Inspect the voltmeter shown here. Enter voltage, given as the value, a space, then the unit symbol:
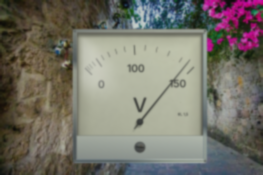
145 V
